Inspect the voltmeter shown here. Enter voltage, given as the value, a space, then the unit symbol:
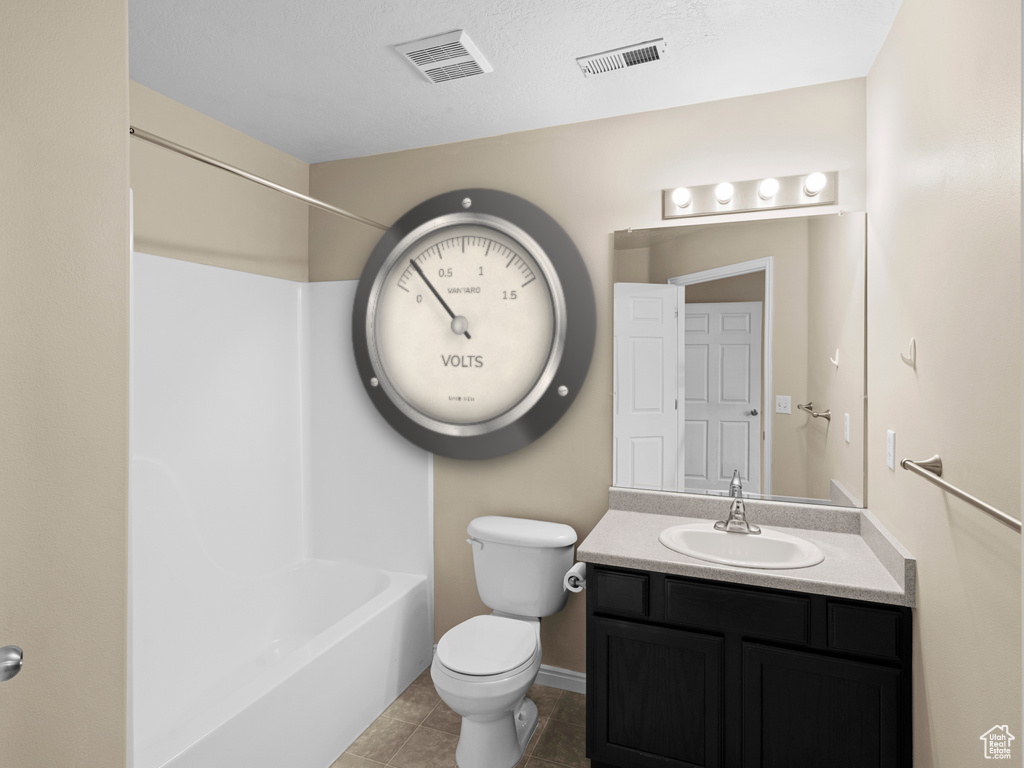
0.25 V
